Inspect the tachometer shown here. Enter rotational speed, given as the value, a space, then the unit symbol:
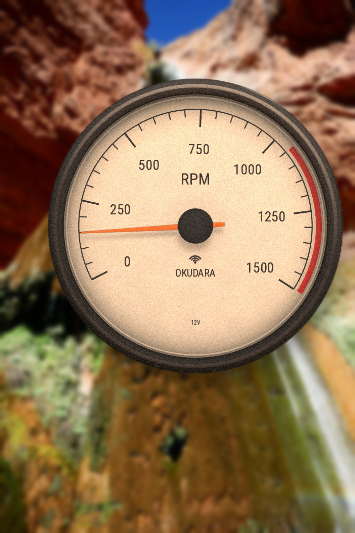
150 rpm
